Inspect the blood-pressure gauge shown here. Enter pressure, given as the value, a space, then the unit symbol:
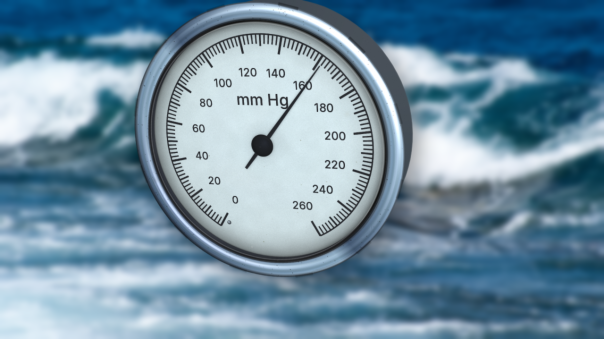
162 mmHg
